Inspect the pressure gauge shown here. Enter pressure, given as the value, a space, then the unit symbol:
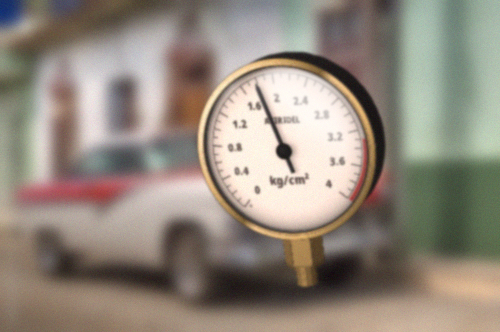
1.8 kg/cm²
